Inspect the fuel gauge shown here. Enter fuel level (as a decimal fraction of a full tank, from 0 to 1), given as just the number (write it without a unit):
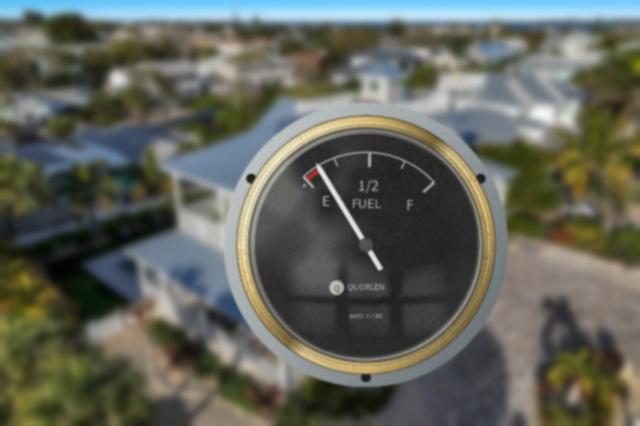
0.125
